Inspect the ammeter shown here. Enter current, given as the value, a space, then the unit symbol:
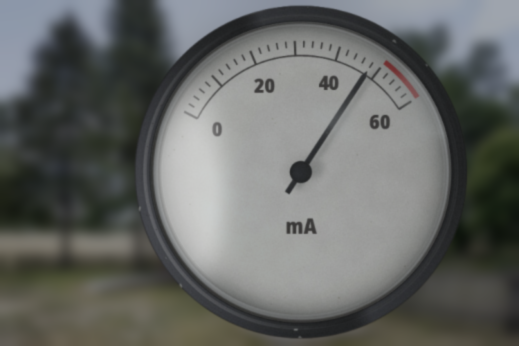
48 mA
